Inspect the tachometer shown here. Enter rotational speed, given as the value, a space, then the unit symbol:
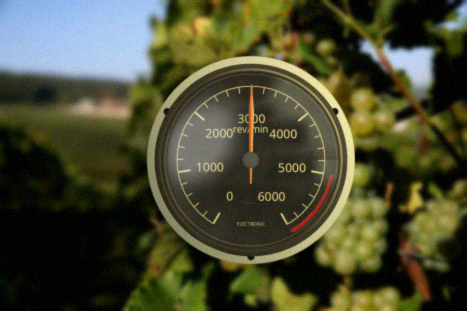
3000 rpm
